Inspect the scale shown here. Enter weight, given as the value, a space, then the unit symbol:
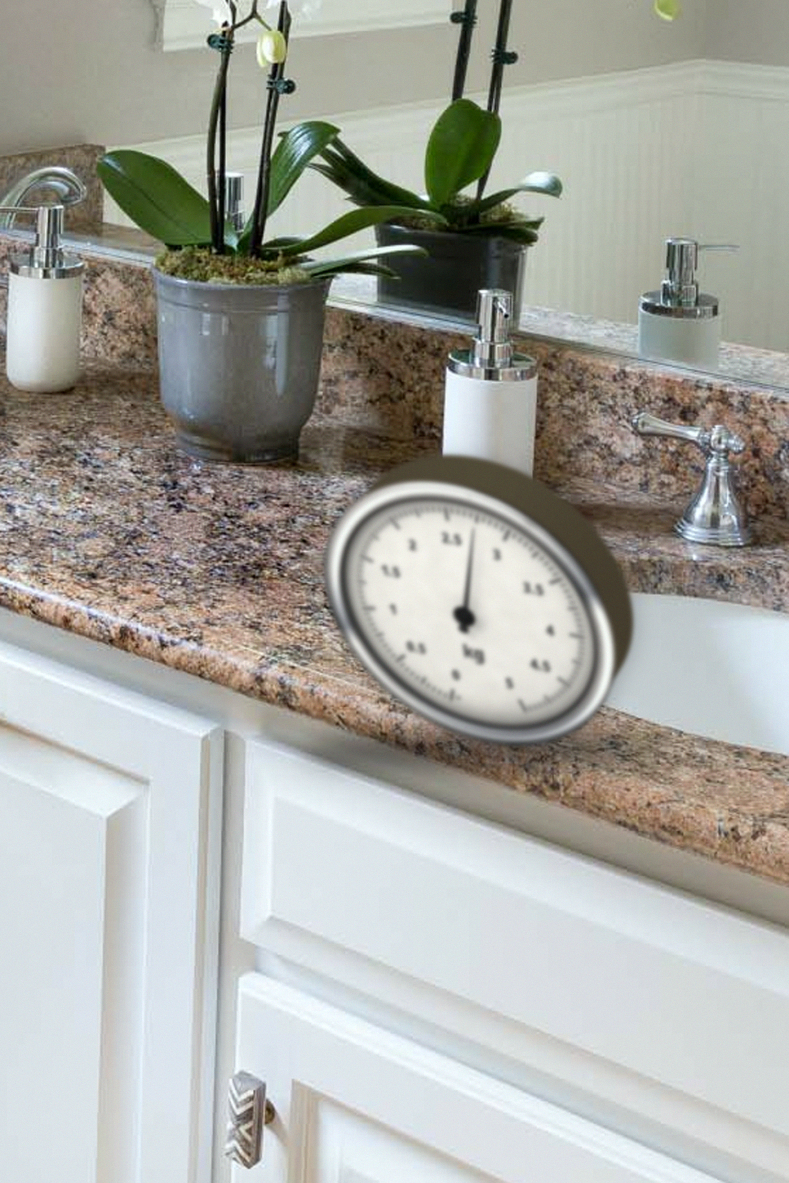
2.75 kg
